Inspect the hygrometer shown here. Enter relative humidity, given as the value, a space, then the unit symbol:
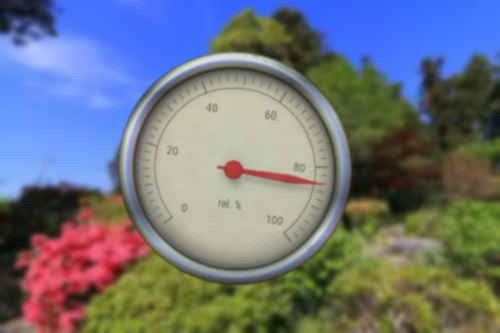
84 %
